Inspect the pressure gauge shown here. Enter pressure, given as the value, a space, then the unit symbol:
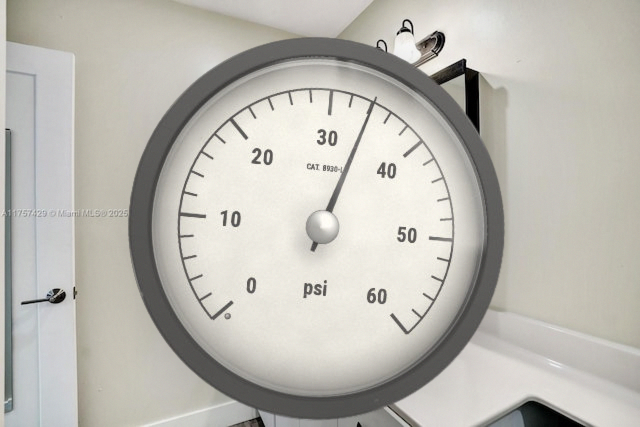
34 psi
